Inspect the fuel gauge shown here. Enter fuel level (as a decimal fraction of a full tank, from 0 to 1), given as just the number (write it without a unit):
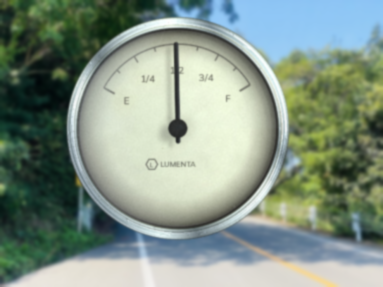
0.5
